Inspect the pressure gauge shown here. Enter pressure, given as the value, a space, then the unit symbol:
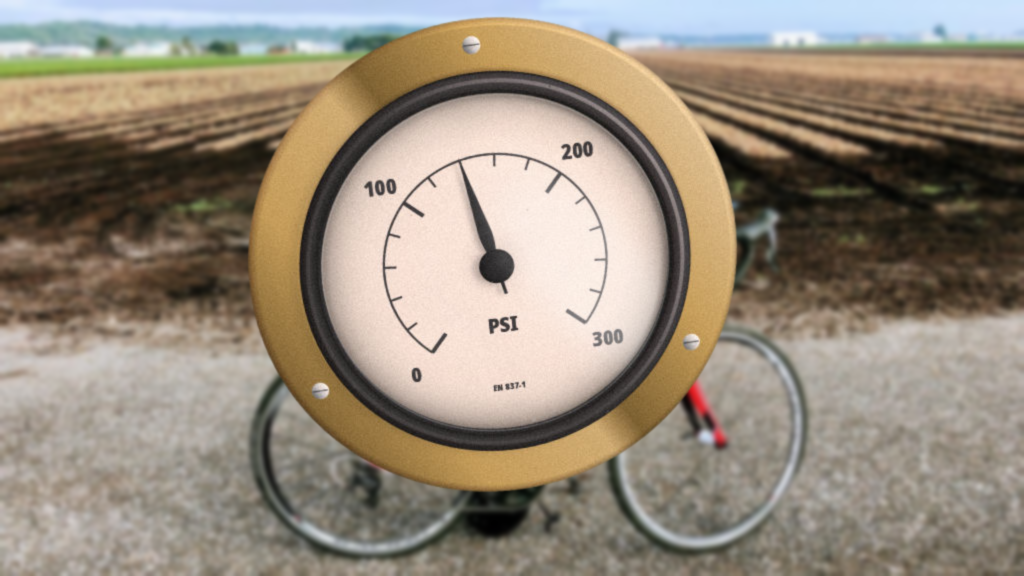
140 psi
